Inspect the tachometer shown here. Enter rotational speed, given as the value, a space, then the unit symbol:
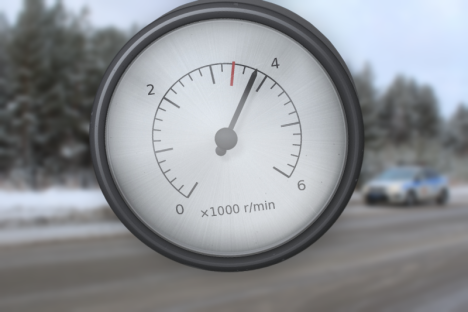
3800 rpm
